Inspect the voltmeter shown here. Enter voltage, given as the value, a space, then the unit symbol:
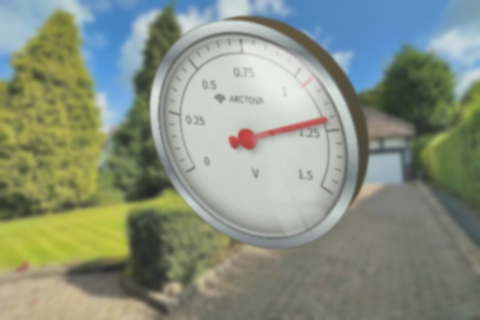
1.2 V
